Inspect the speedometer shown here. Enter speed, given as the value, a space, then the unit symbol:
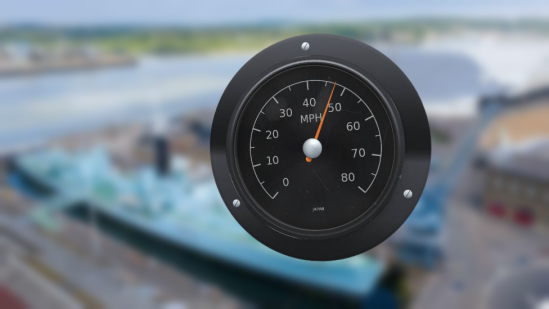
47.5 mph
